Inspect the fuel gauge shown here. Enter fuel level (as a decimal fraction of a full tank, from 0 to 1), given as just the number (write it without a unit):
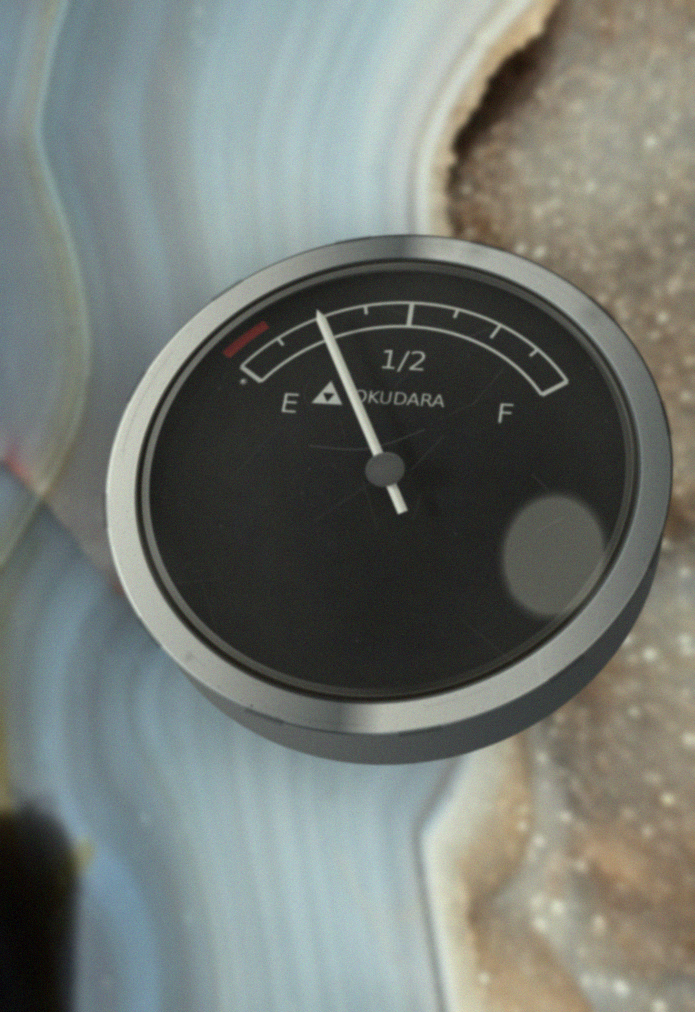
0.25
